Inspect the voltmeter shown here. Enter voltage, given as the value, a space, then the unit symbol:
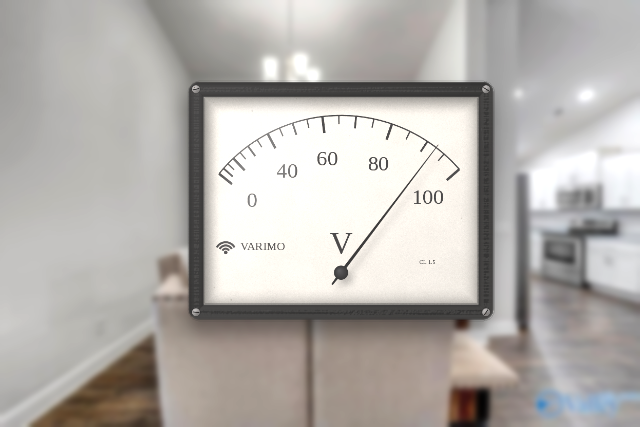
92.5 V
